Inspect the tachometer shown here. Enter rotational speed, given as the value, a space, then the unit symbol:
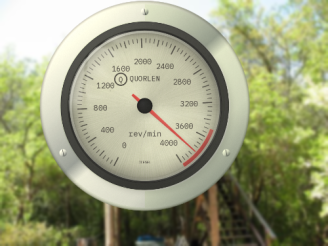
3800 rpm
